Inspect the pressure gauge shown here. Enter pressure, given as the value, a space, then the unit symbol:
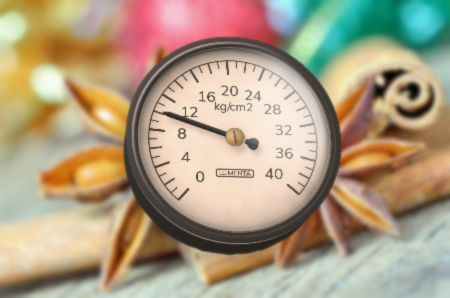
10 kg/cm²
